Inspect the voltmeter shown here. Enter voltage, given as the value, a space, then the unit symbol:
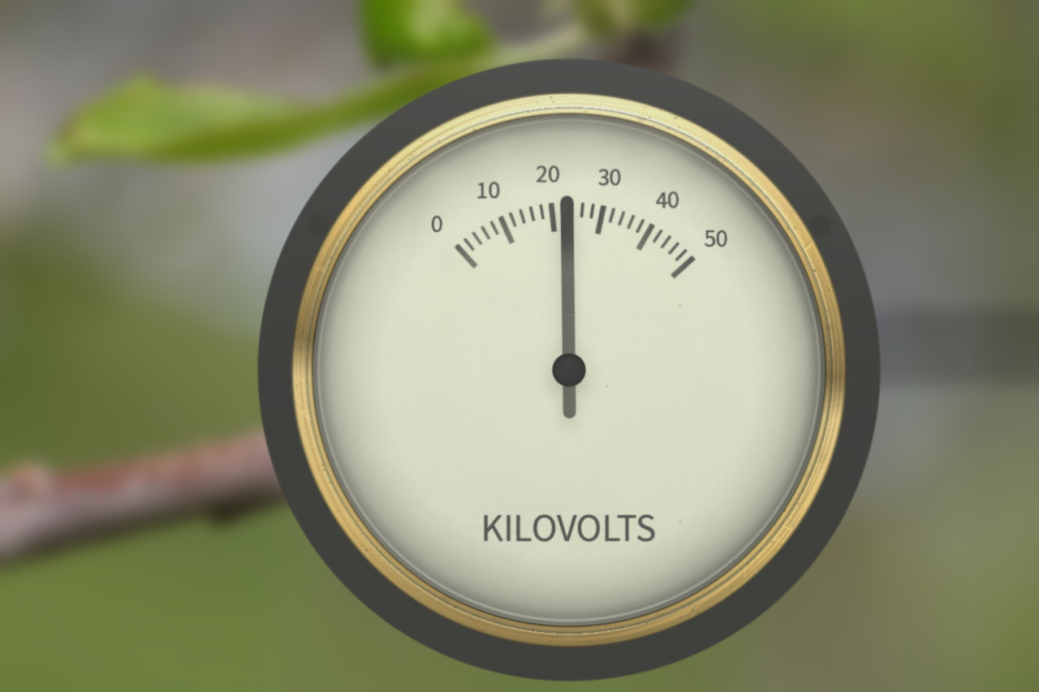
23 kV
